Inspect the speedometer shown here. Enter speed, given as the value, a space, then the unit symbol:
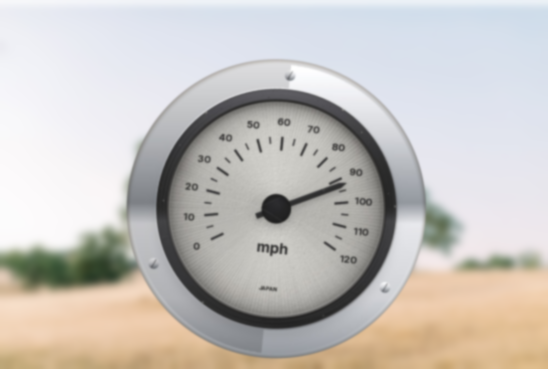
92.5 mph
